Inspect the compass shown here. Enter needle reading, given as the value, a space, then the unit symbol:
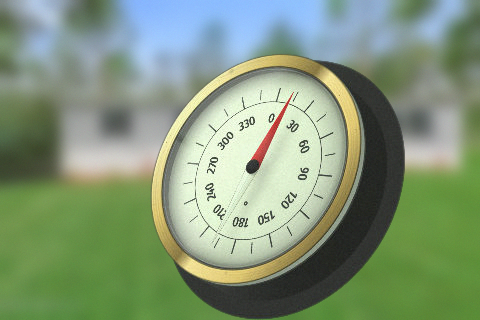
15 °
